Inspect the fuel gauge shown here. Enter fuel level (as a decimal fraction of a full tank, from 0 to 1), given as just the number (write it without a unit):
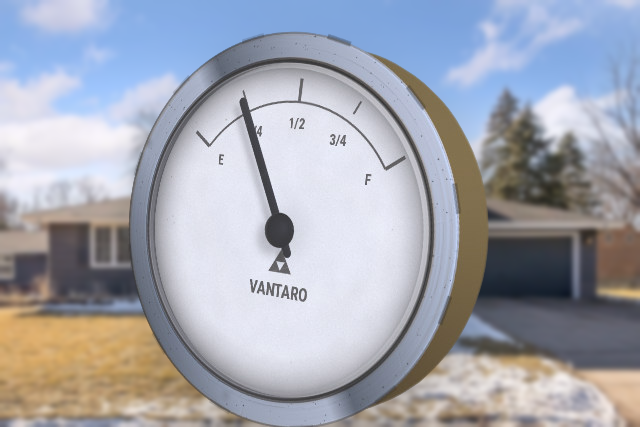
0.25
